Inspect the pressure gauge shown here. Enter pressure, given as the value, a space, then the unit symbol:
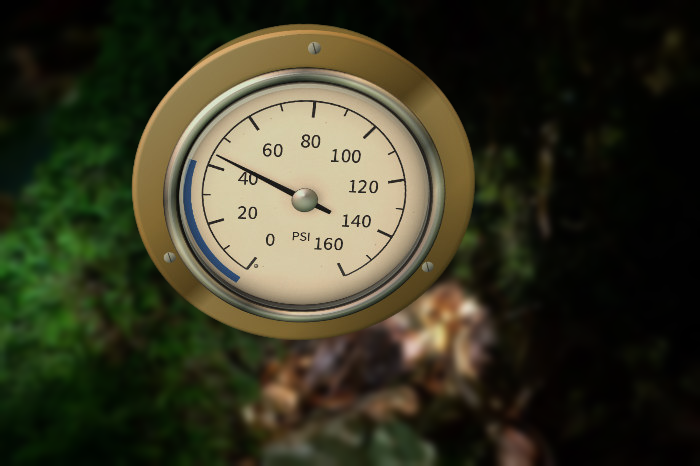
45 psi
